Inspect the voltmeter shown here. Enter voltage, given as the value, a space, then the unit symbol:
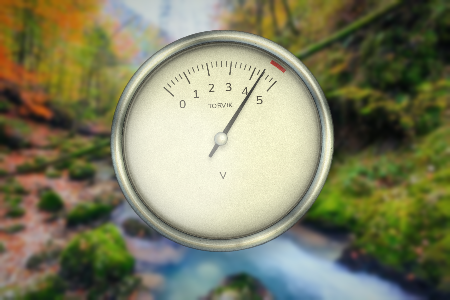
4.4 V
